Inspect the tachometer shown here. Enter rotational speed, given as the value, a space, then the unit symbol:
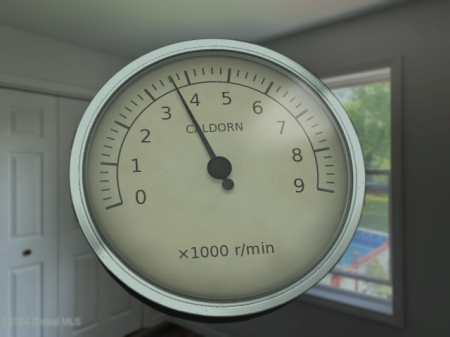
3600 rpm
